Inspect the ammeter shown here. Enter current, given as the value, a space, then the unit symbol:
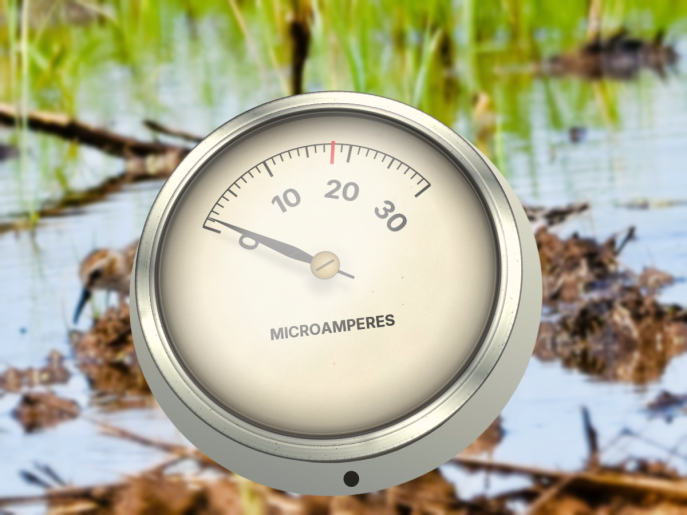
1 µA
